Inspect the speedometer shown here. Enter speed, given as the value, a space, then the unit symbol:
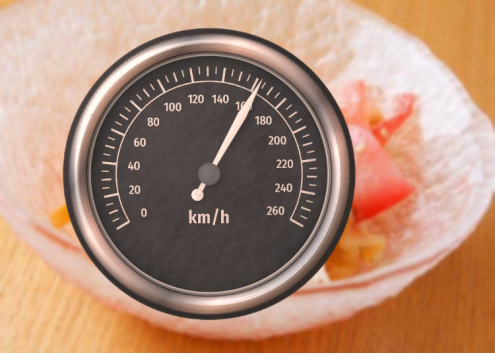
162.5 km/h
